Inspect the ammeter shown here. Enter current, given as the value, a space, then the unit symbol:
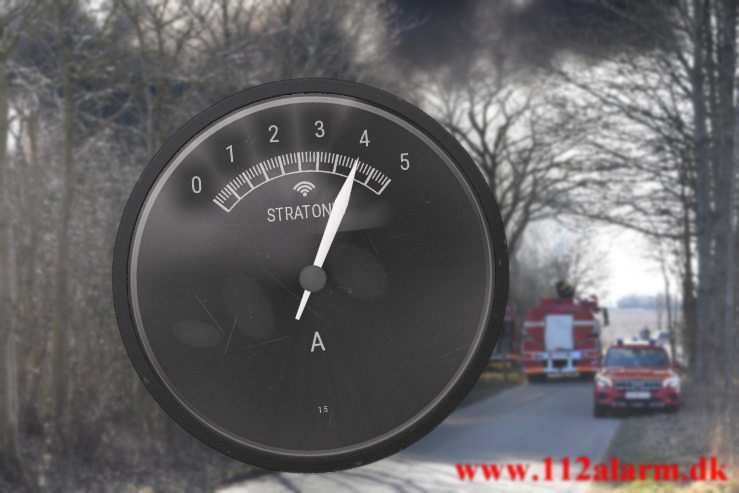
4 A
